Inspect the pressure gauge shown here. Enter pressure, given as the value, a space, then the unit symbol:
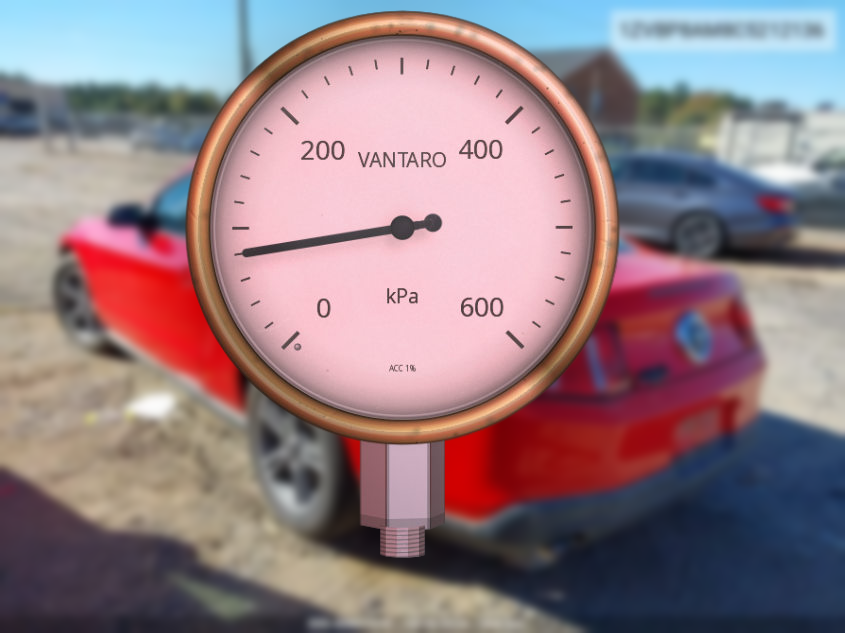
80 kPa
